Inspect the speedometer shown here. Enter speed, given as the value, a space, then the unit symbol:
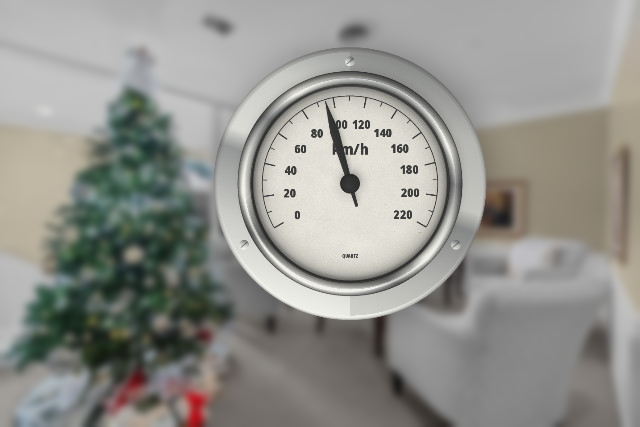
95 km/h
